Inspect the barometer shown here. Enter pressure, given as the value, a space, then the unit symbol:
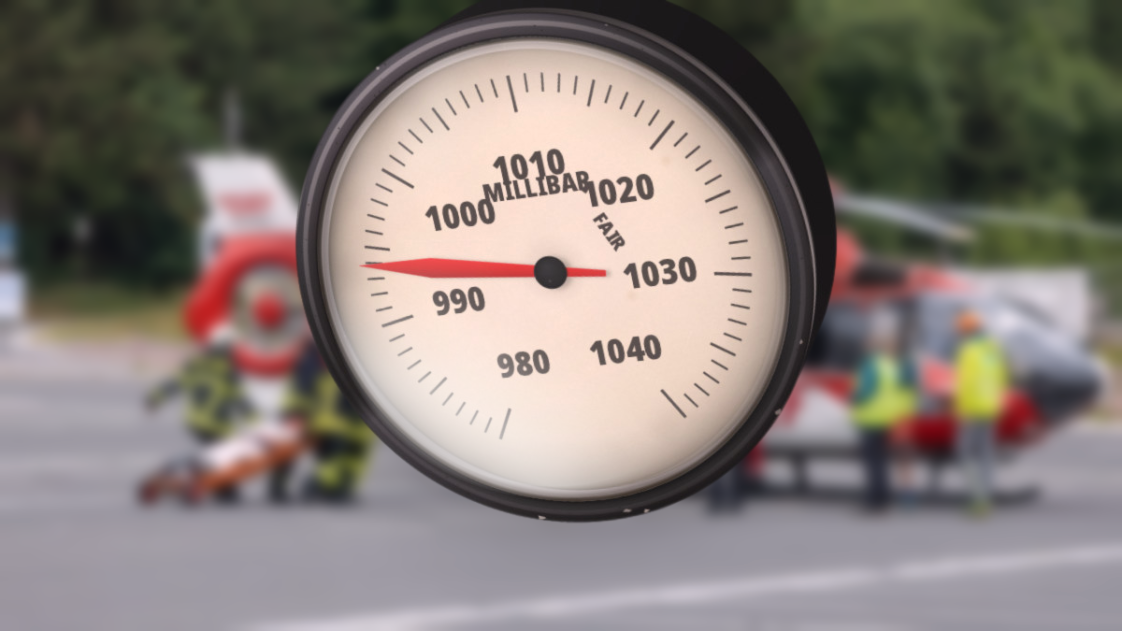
994 mbar
